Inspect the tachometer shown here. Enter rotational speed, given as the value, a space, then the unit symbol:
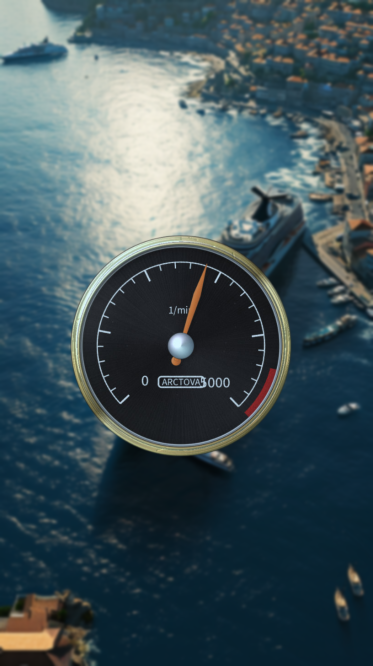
2800 rpm
